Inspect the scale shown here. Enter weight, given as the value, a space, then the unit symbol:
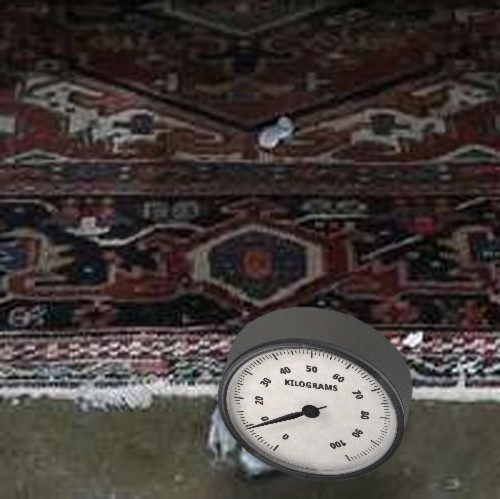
10 kg
